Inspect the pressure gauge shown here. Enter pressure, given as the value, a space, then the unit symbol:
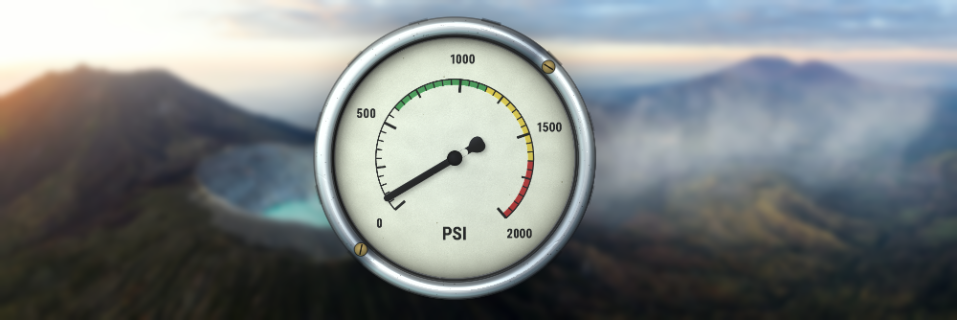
75 psi
